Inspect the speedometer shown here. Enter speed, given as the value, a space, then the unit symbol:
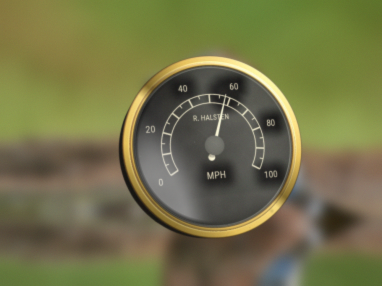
57.5 mph
